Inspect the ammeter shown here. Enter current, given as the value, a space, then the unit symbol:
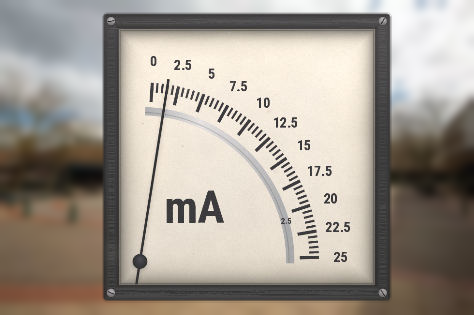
1.5 mA
